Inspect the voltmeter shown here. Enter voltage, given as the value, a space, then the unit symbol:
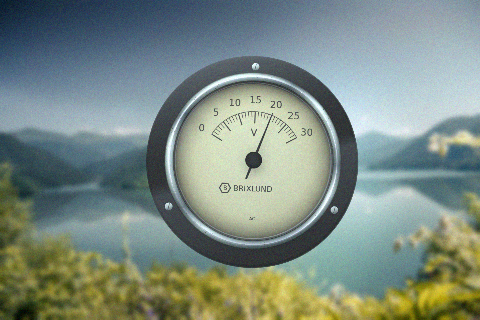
20 V
